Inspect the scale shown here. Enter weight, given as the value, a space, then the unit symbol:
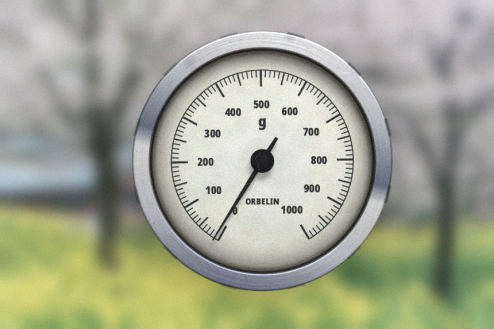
10 g
